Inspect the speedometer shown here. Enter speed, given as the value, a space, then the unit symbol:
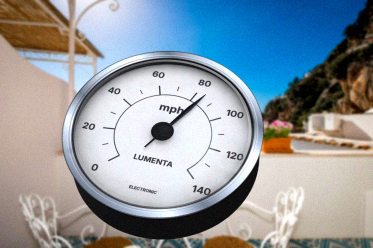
85 mph
